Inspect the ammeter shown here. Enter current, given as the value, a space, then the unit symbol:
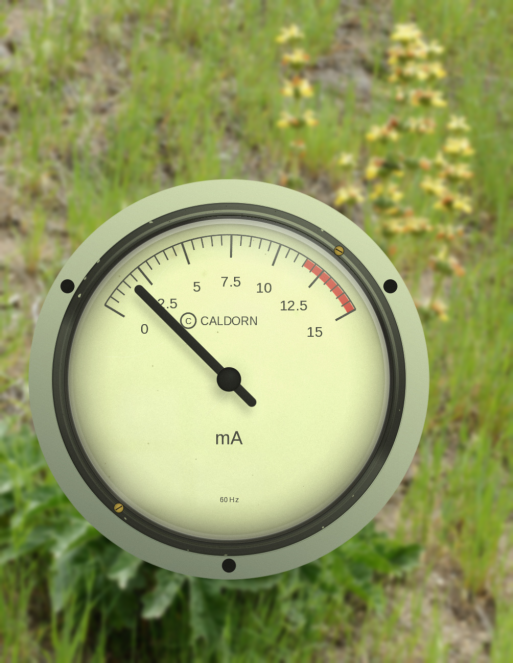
1.75 mA
